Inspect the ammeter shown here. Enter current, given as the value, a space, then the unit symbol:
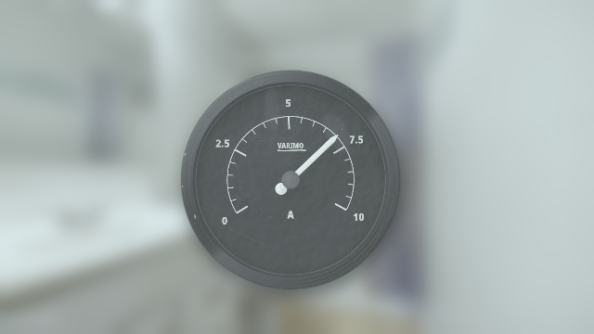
7 A
